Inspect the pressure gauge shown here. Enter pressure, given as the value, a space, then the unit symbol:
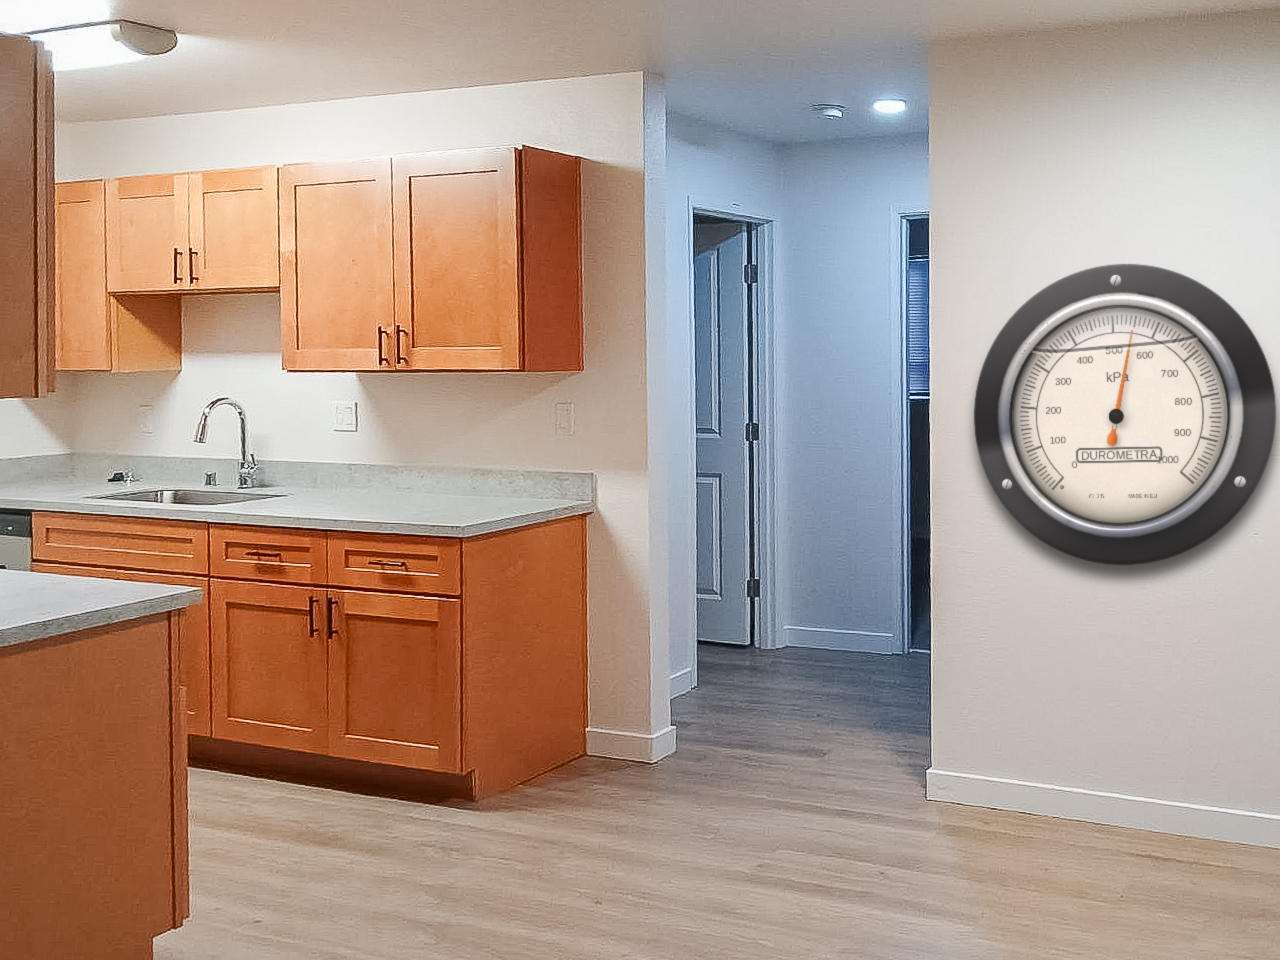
550 kPa
